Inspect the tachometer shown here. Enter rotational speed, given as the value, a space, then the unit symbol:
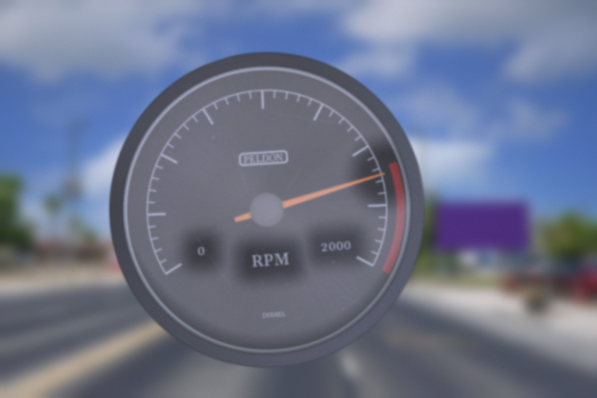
1625 rpm
